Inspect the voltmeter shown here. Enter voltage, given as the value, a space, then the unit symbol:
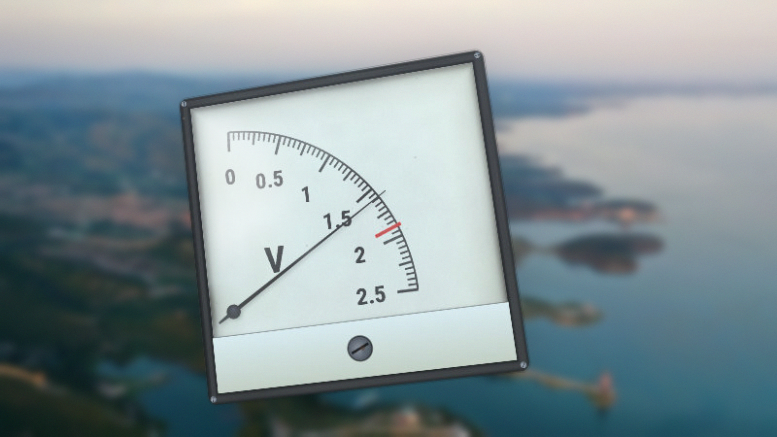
1.6 V
